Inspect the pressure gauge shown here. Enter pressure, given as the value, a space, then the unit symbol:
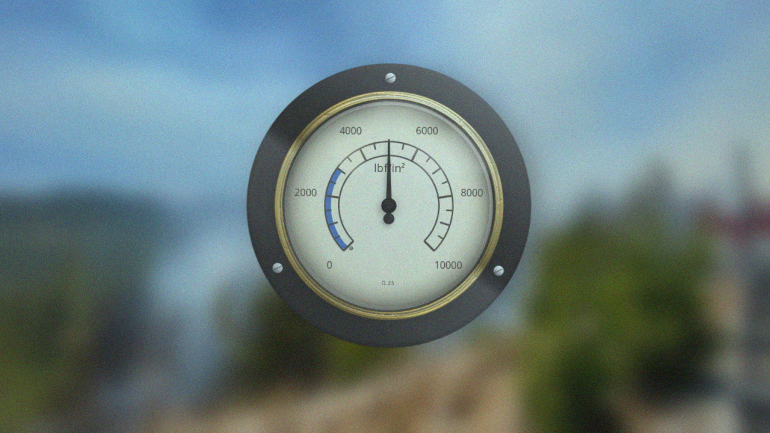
5000 psi
